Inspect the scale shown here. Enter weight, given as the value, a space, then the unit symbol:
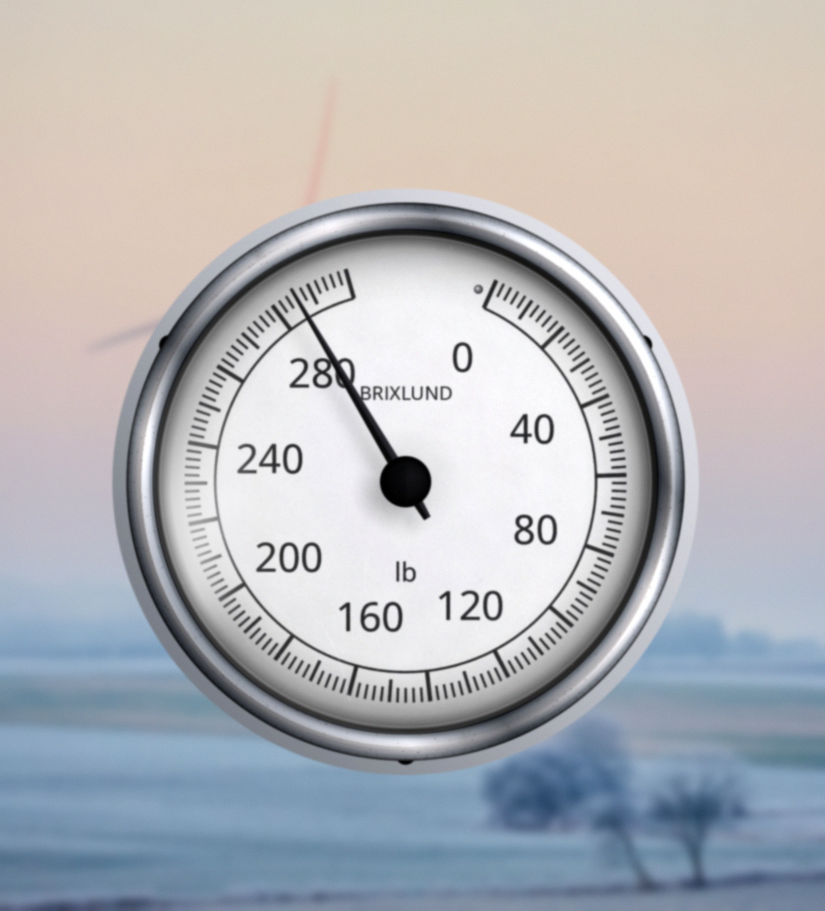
286 lb
